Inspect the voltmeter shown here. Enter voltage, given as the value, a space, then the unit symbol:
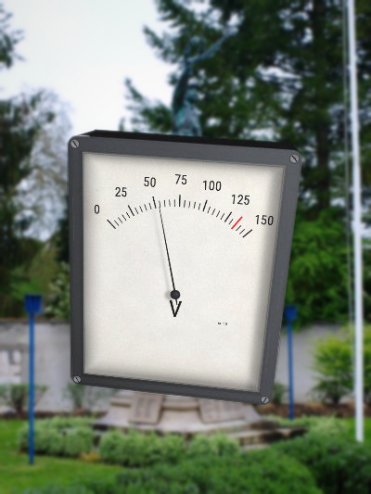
55 V
